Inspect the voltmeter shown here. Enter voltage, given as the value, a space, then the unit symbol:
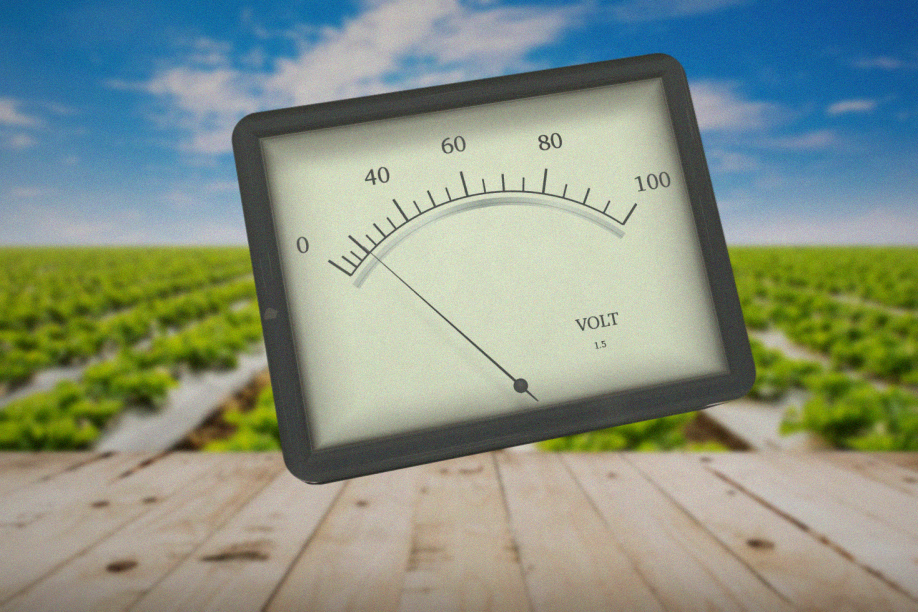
20 V
